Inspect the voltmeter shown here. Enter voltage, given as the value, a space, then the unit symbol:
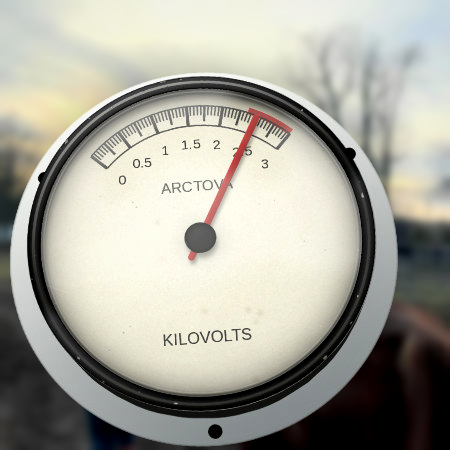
2.5 kV
